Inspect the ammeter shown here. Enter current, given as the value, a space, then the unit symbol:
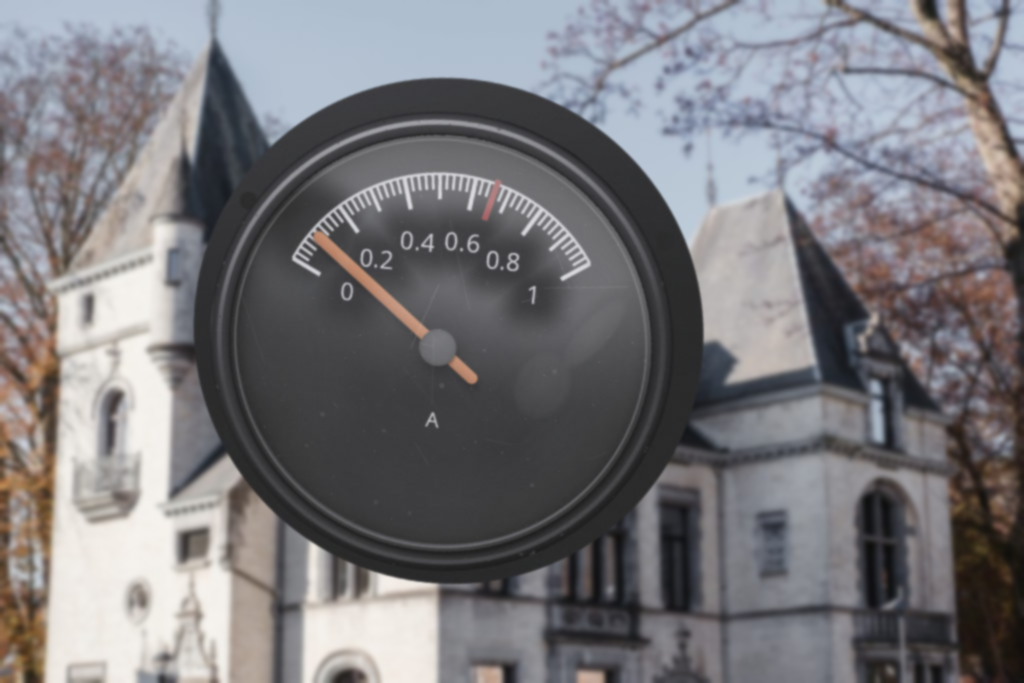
0.1 A
